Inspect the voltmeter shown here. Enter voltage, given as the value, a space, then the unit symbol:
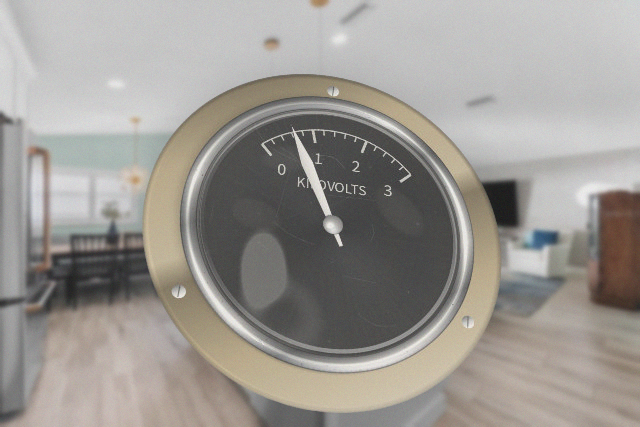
0.6 kV
